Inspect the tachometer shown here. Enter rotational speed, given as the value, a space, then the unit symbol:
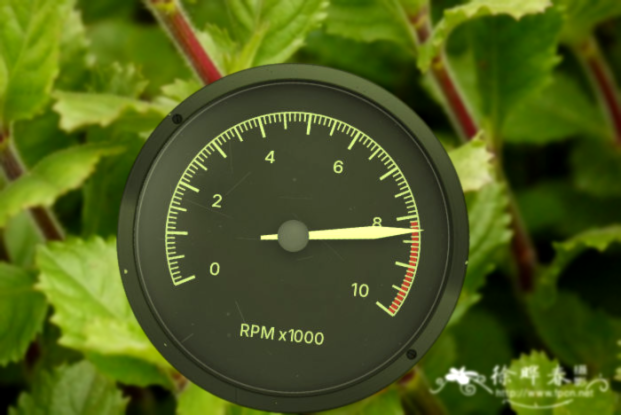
8300 rpm
